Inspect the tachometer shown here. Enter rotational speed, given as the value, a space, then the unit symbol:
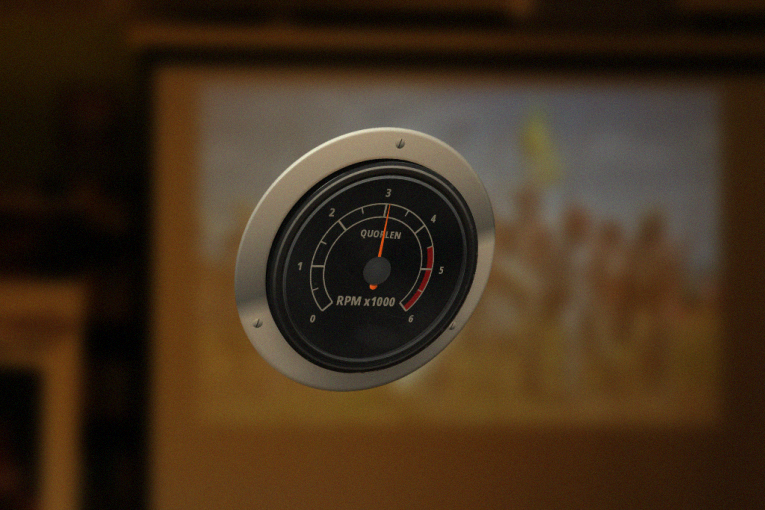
3000 rpm
